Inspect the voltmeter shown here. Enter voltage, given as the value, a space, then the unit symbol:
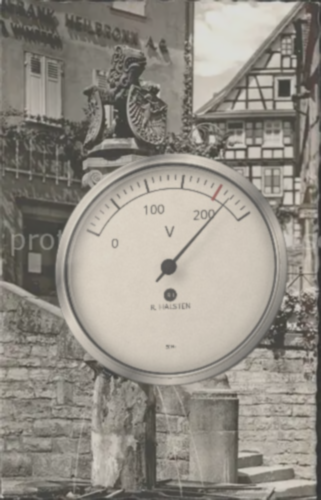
220 V
